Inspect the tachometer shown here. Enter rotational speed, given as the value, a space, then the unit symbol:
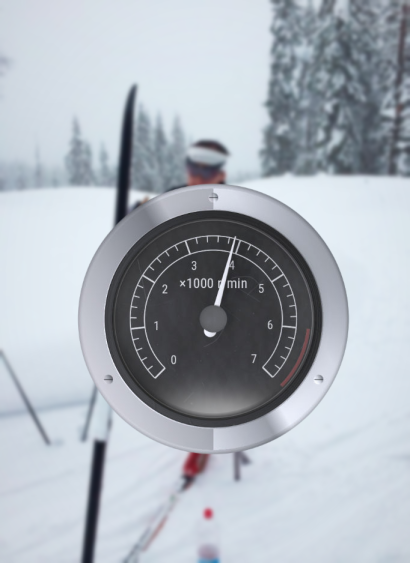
3900 rpm
